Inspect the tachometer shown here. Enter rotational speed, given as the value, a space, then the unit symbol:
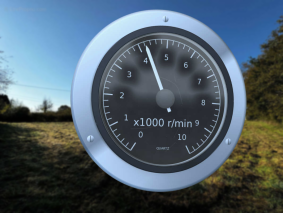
4200 rpm
